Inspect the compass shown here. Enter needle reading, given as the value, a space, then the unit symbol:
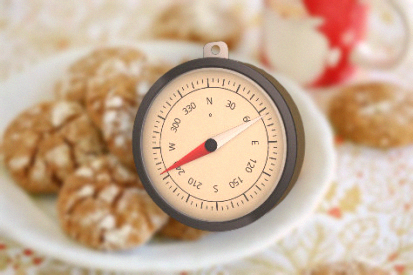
245 °
